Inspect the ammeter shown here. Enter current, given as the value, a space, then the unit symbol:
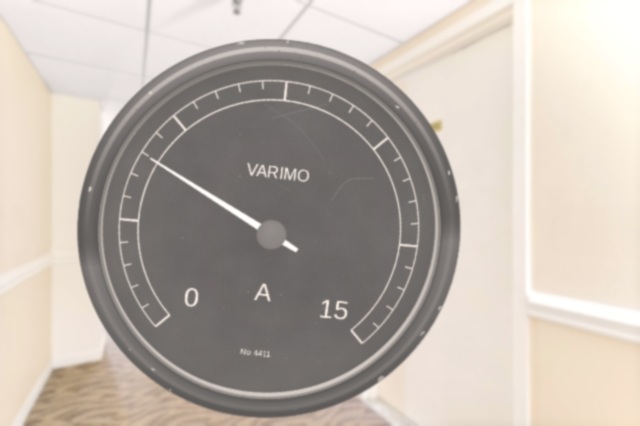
4 A
